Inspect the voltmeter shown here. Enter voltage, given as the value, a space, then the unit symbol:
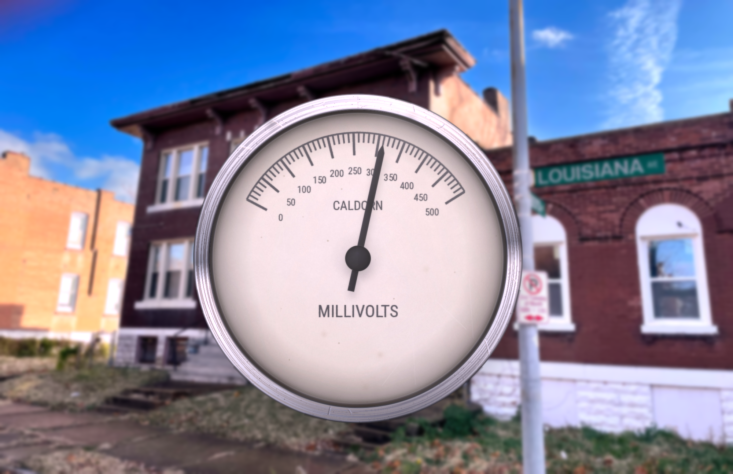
310 mV
